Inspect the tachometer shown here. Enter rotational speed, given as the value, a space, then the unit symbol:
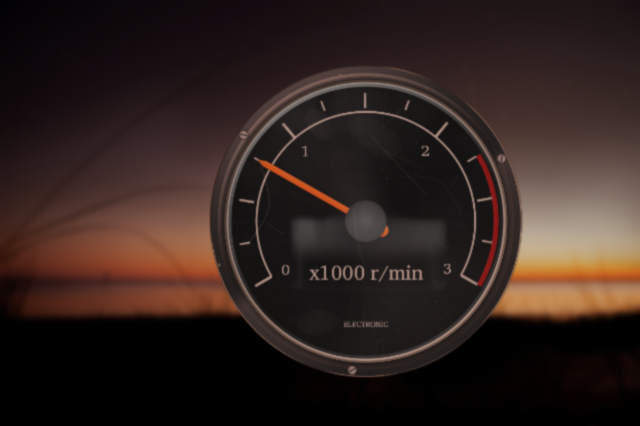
750 rpm
